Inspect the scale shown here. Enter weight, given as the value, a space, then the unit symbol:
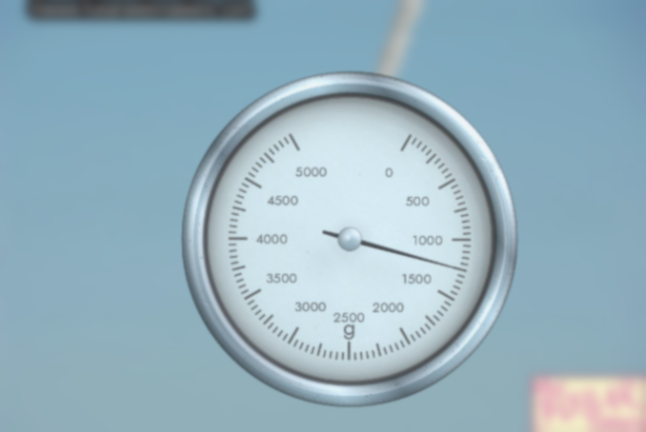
1250 g
